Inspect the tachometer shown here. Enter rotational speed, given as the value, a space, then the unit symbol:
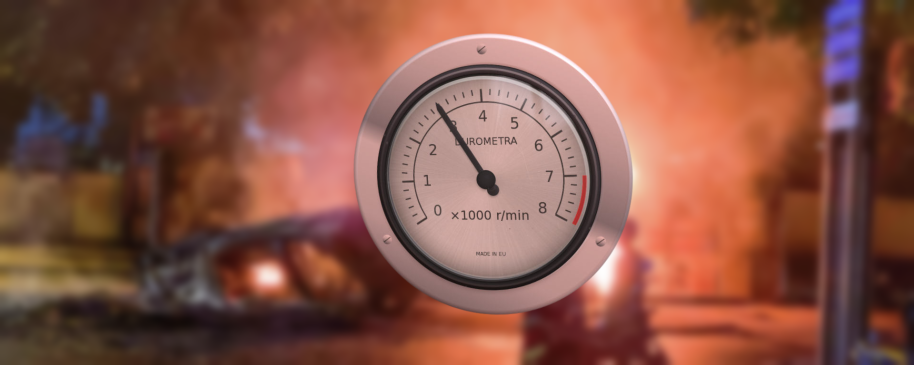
3000 rpm
